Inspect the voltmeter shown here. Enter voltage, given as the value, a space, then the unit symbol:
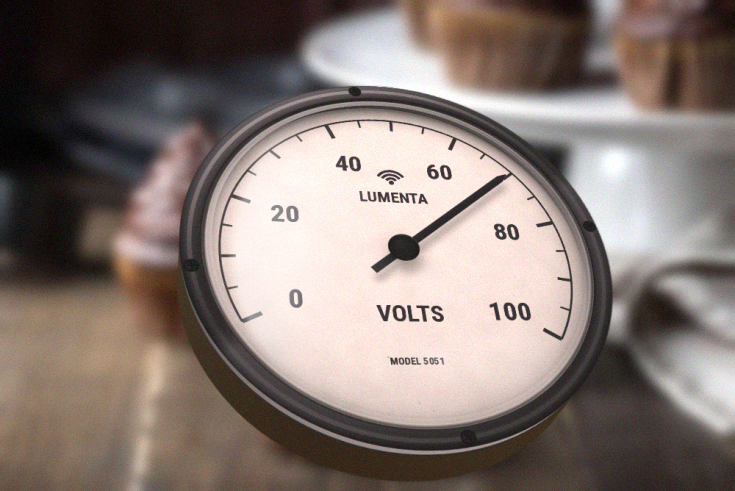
70 V
